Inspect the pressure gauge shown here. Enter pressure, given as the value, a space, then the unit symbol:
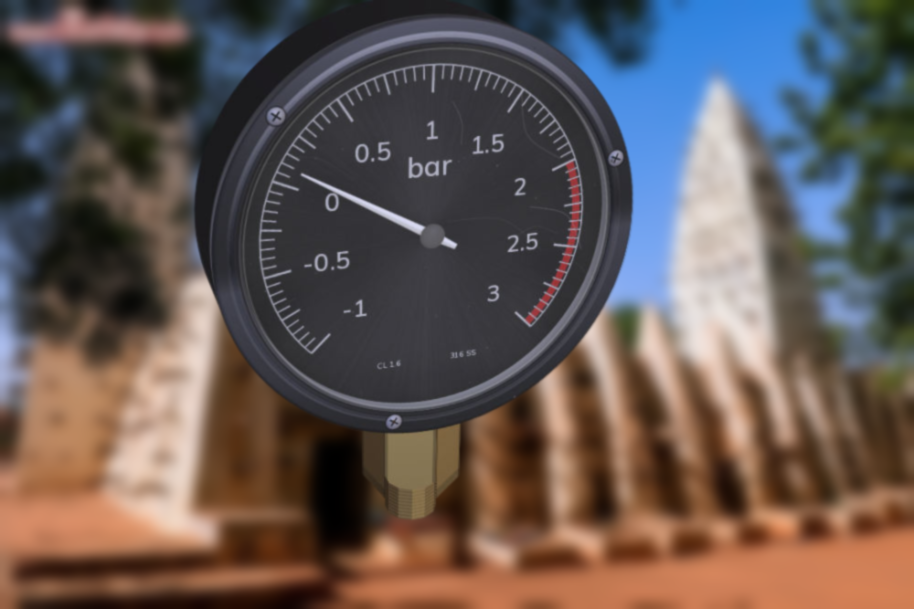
0.1 bar
